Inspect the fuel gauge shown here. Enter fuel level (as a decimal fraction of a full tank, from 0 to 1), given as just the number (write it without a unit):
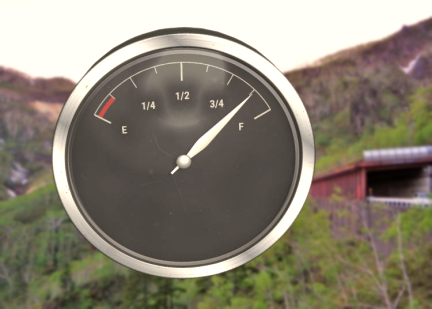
0.875
